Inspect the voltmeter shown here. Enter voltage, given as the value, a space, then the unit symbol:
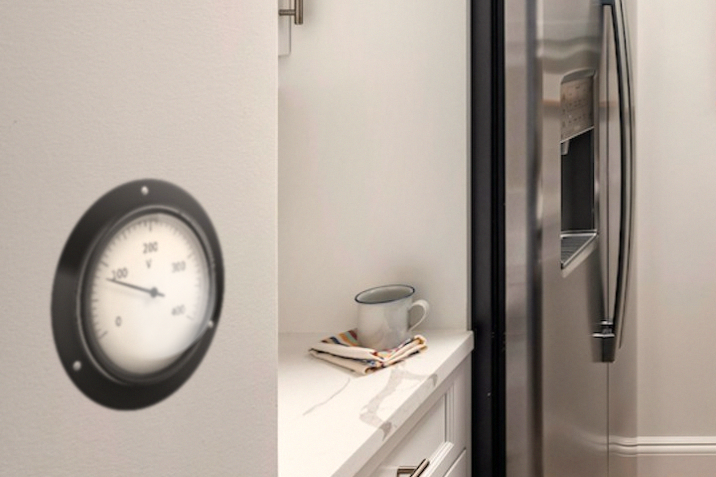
80 V
